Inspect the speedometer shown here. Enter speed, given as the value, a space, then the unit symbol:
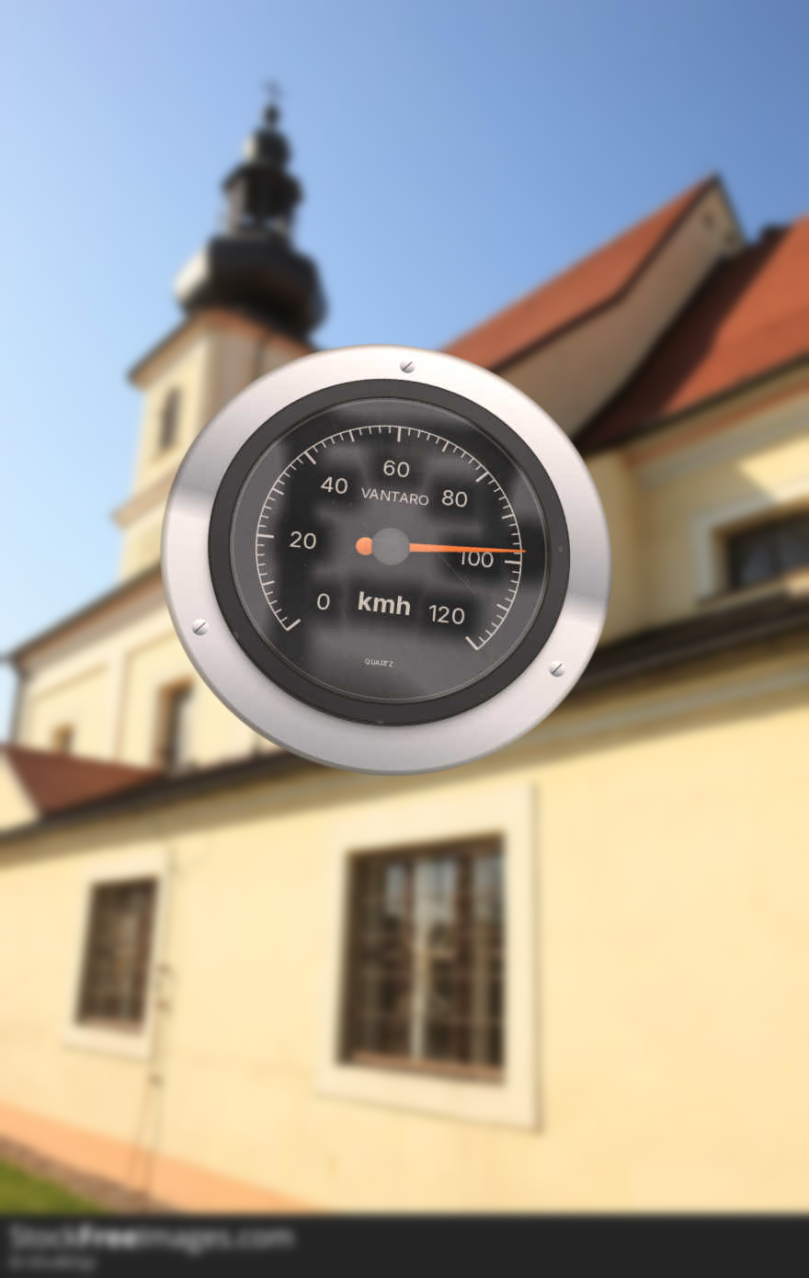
98 km/h
